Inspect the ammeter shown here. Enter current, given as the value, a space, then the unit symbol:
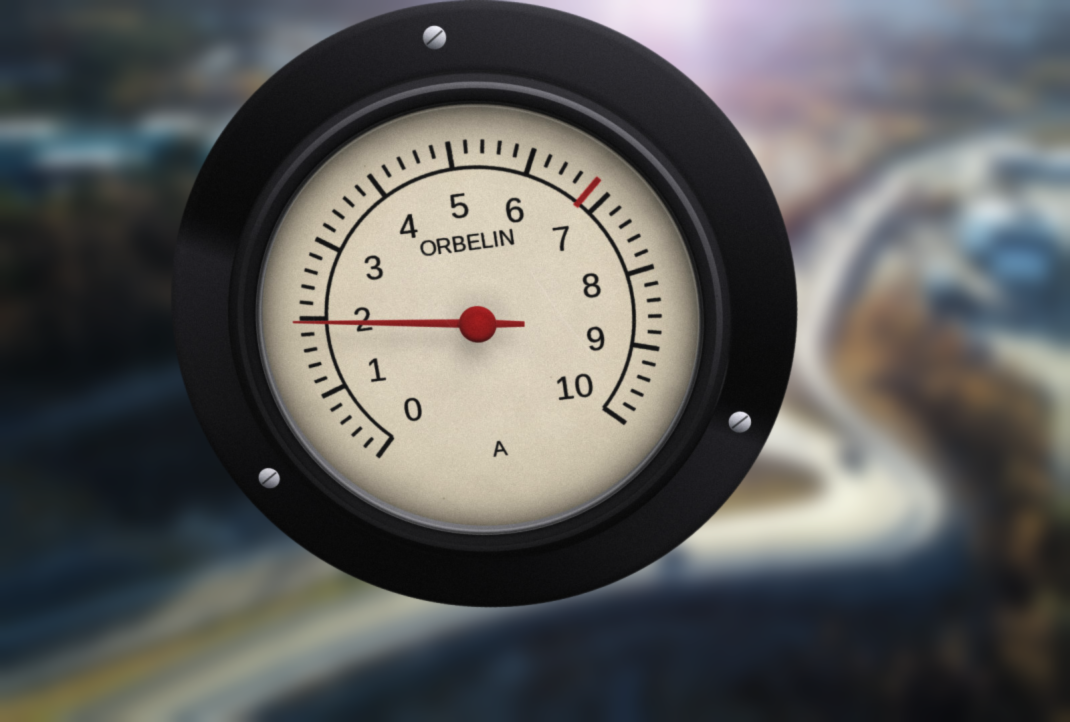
2 A
